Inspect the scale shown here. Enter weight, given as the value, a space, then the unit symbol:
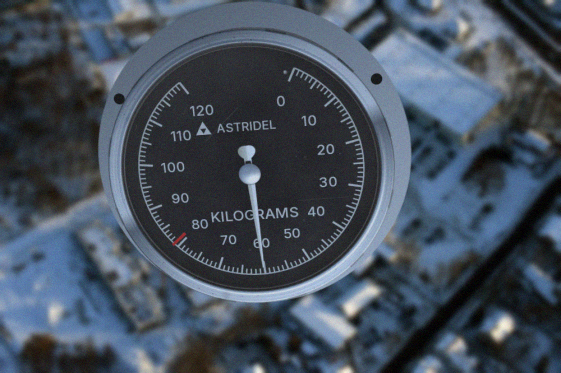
60 kg
